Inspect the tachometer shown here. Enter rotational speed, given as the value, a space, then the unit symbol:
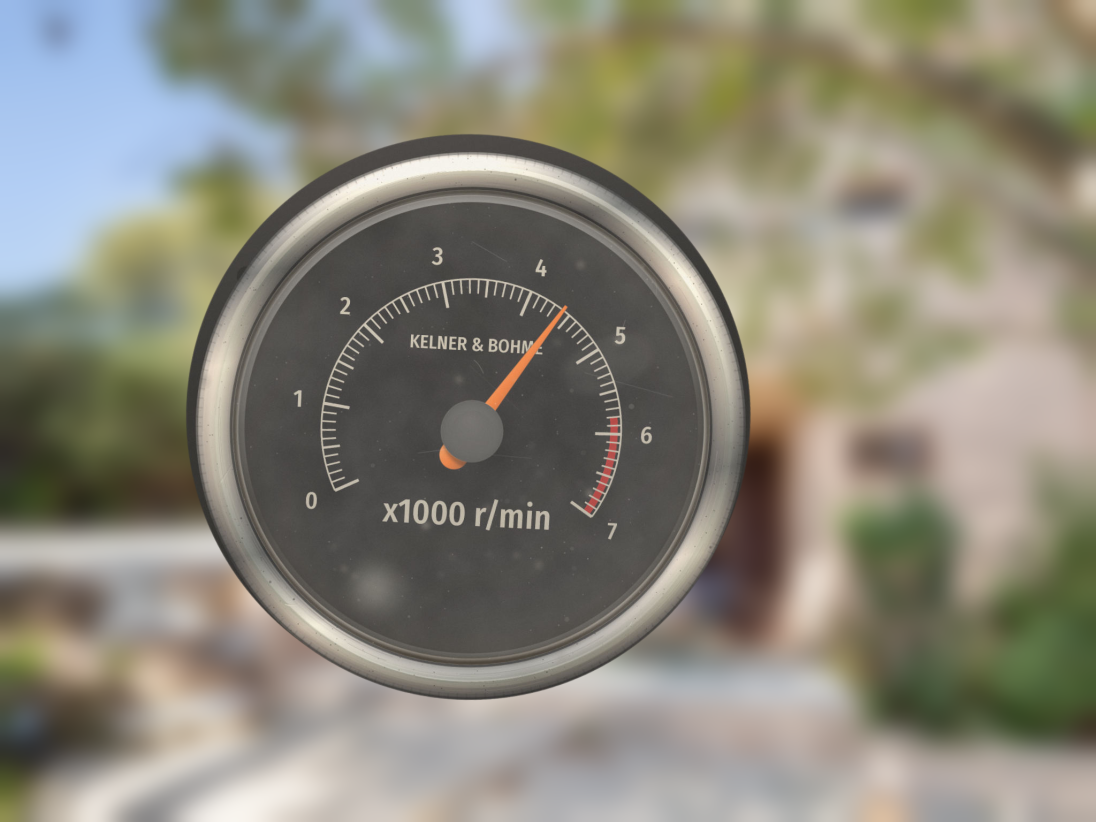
4400 rpm
